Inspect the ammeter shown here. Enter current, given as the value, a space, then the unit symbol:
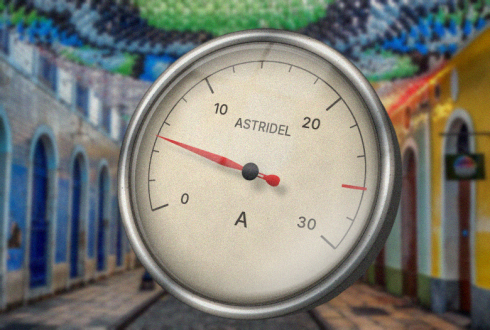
5 A
